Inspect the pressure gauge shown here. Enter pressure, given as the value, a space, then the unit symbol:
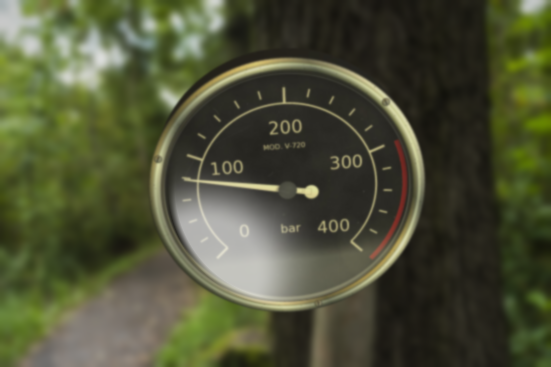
80 bar
